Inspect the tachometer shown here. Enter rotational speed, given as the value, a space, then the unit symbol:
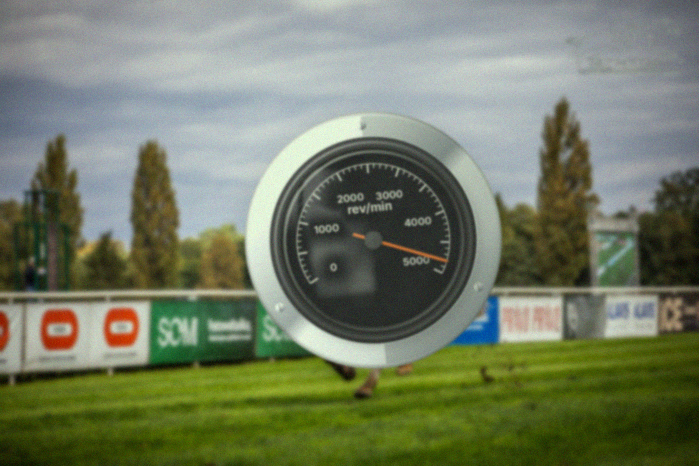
4800 rpm
